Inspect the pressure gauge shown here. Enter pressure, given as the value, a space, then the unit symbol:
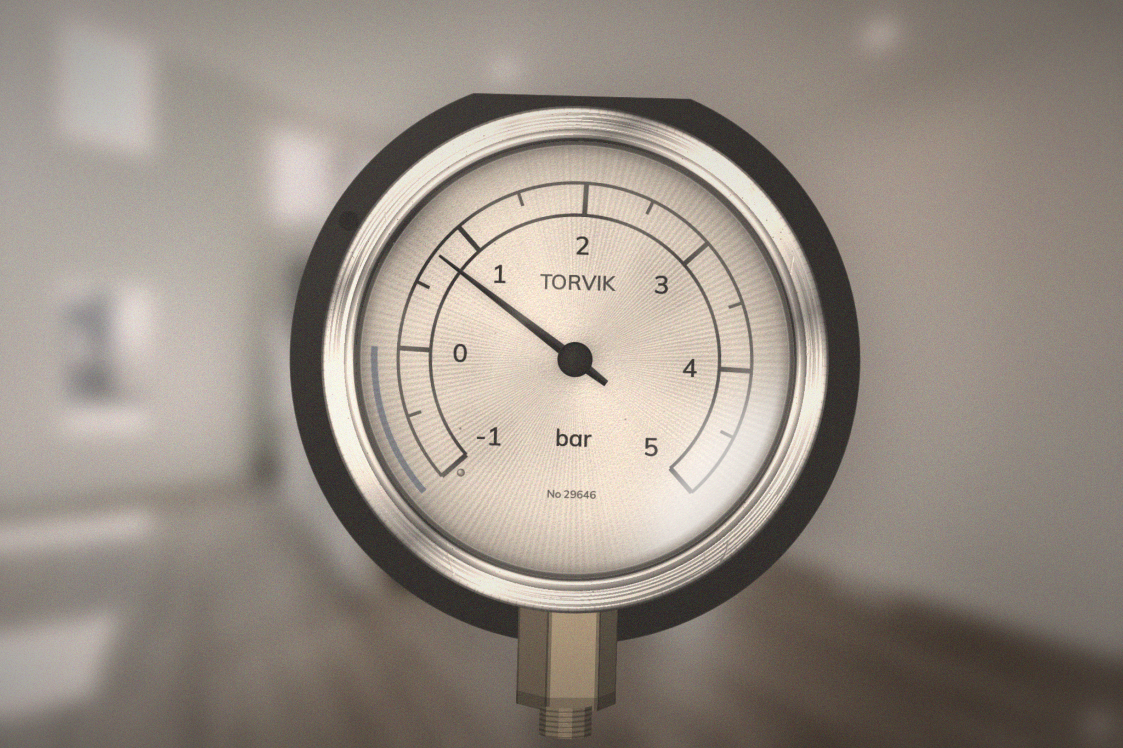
0.75 bar
